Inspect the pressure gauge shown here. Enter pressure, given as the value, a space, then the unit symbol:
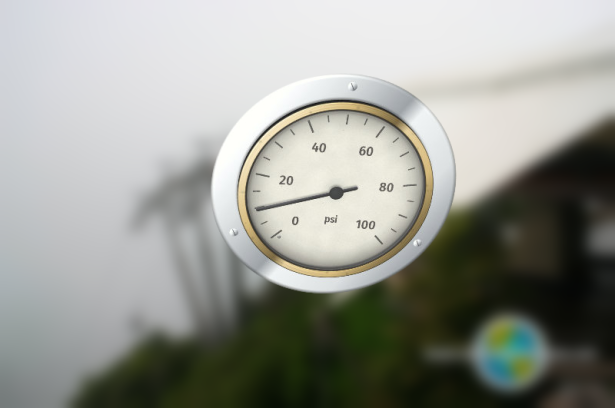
10 psi
